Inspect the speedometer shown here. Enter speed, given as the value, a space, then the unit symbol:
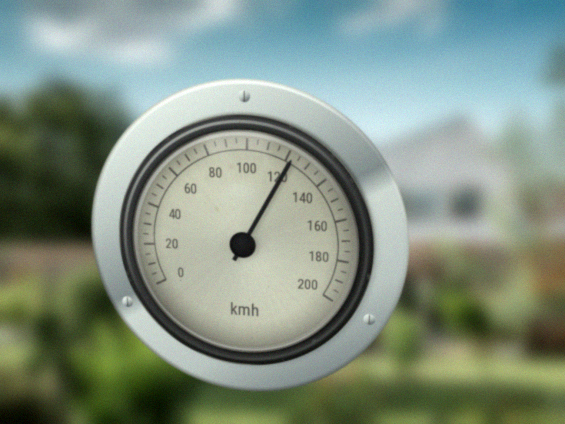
122.5 km/h
